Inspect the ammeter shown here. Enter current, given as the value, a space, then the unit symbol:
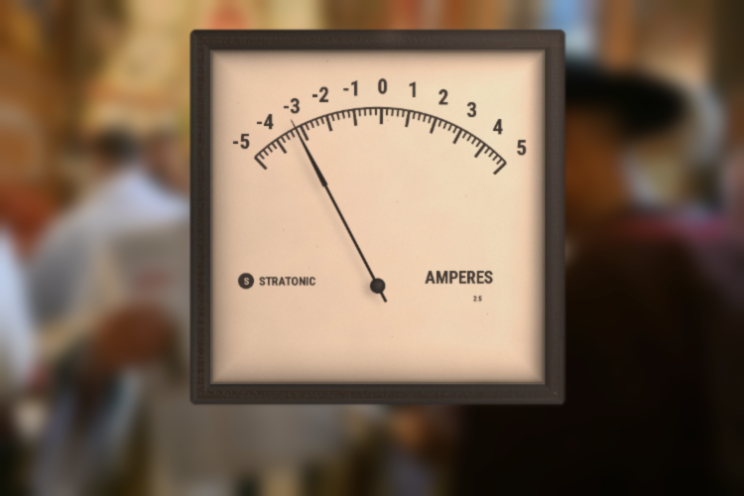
-3.2 A
